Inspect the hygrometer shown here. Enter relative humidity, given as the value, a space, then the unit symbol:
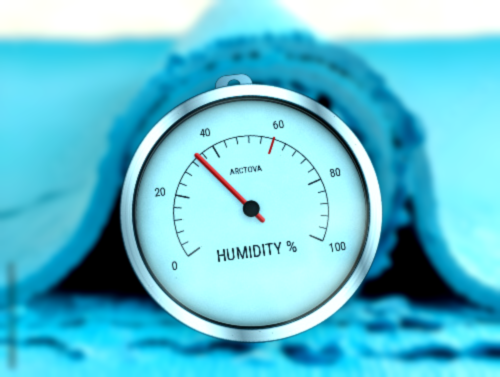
34 %
